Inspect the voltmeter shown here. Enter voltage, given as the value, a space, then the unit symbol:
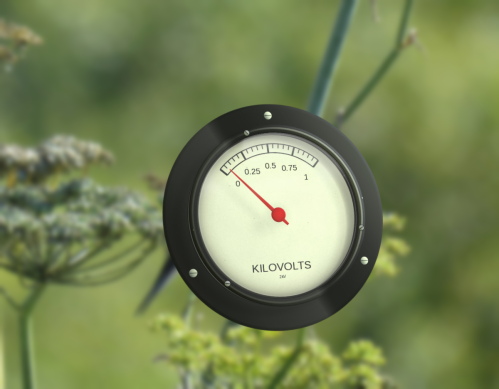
0.05 kV
